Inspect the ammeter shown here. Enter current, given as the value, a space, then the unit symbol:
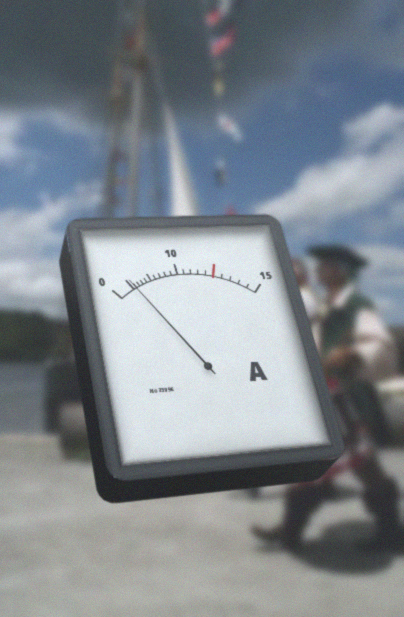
5 A
